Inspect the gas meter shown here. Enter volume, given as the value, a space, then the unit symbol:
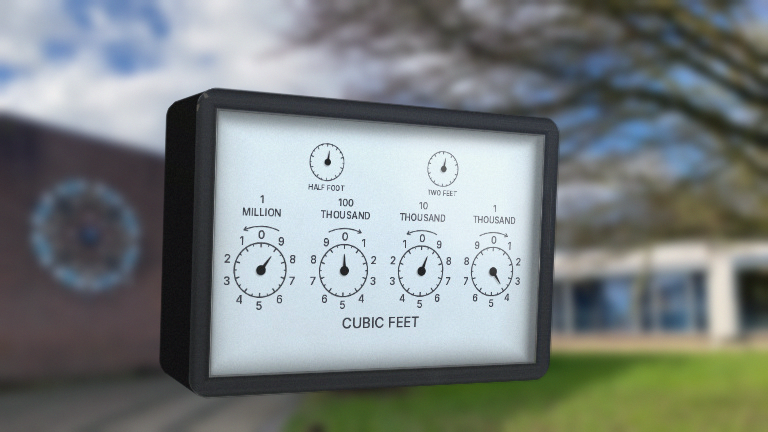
899400 ft³
